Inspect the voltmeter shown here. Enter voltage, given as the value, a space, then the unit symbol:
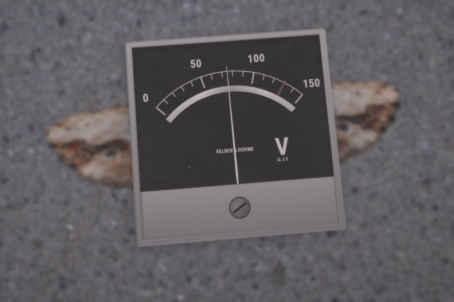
75 V
